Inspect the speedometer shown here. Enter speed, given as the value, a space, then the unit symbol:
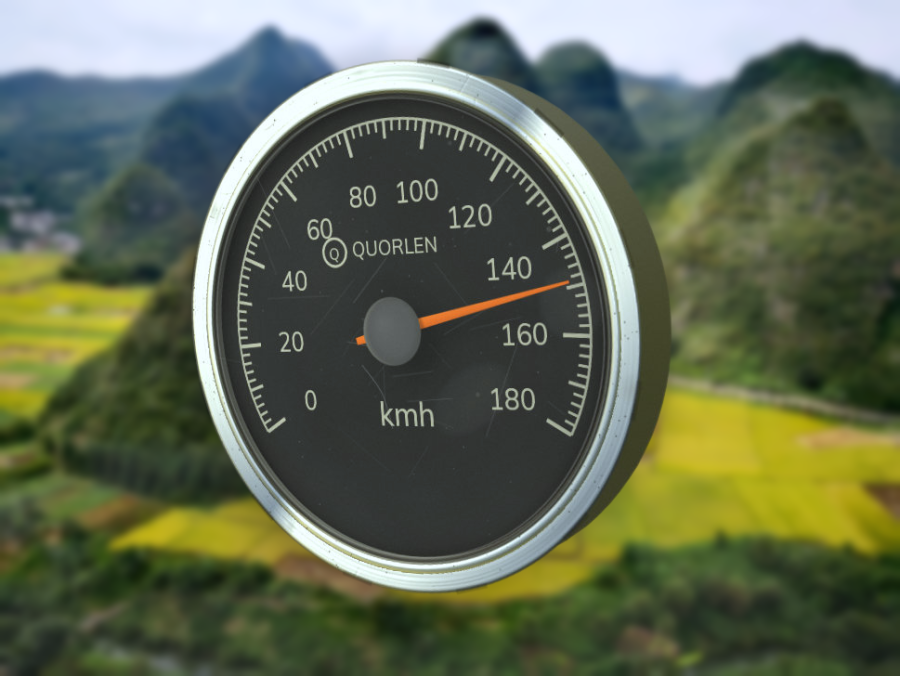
149 km/h
